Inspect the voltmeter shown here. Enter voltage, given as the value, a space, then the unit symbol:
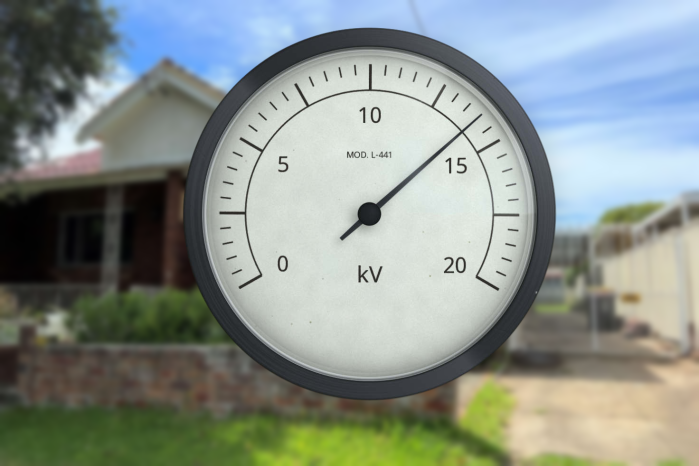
14 kV
